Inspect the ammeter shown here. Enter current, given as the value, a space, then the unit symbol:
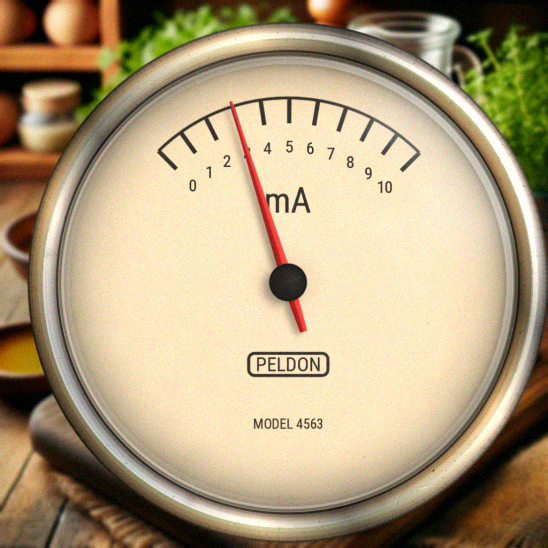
3 mA
